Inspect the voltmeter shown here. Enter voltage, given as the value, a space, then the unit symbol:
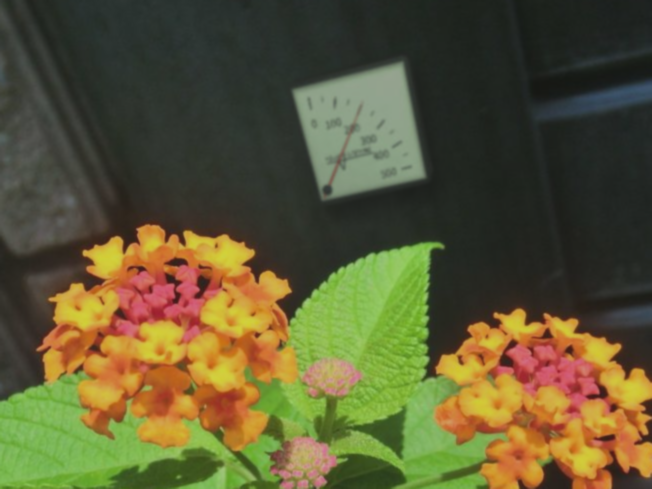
200 V
